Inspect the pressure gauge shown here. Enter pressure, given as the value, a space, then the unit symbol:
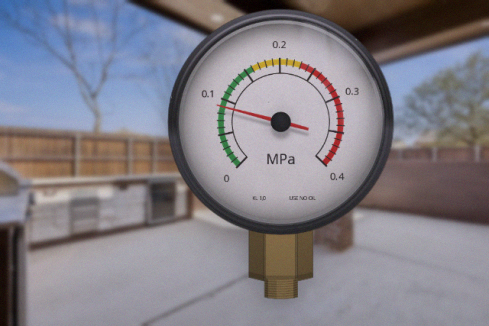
0.09 MPa
